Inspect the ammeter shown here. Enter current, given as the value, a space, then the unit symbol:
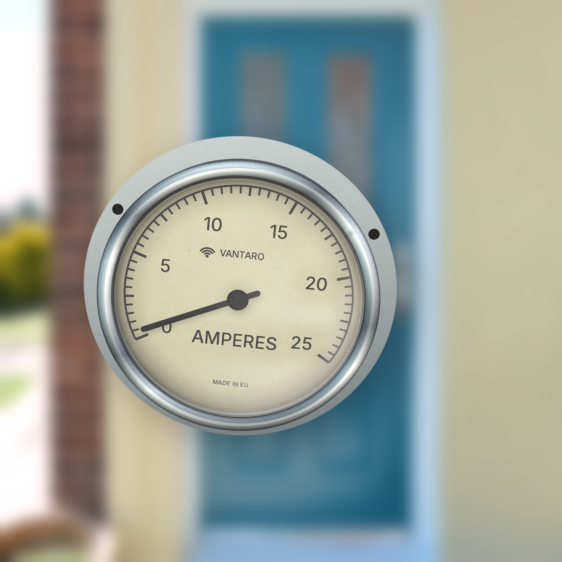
0.5 A
